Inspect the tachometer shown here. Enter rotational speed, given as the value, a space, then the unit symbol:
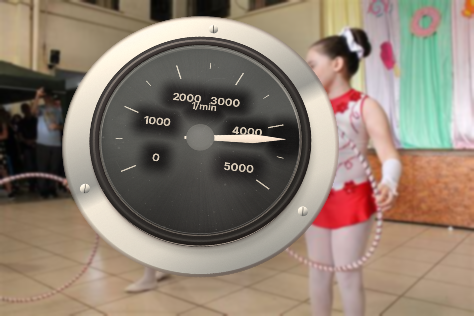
4250 rpm
